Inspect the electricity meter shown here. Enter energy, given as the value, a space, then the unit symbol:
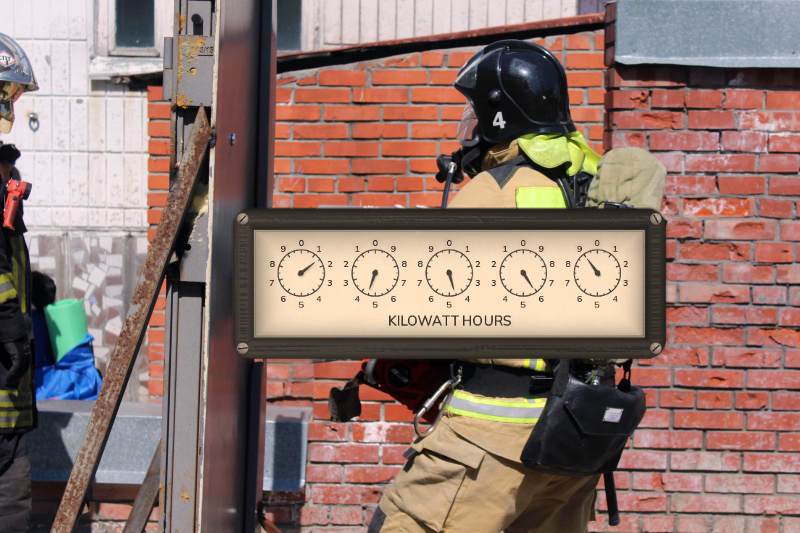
14459 kWh
